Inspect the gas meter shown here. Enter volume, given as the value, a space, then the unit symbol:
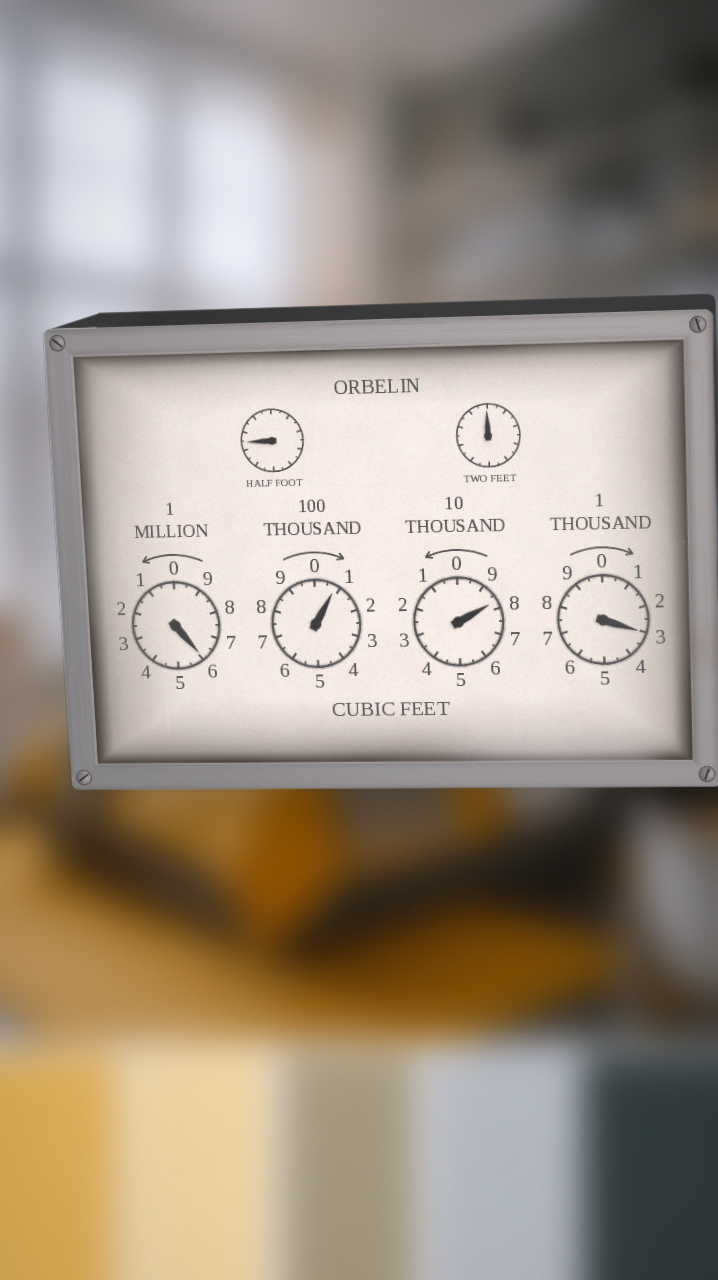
608300 ft³
